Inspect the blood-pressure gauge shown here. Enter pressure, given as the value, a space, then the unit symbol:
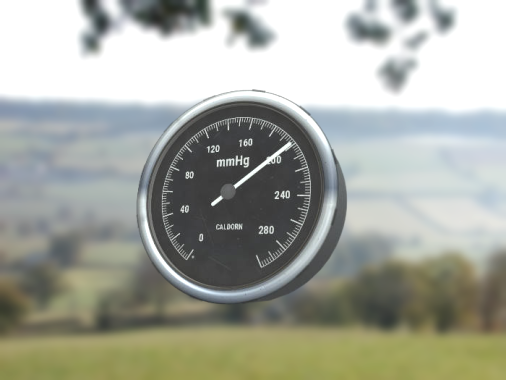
200 mmHg
